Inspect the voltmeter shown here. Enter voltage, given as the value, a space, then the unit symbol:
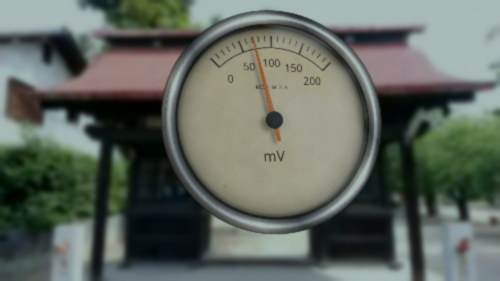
70 mV
